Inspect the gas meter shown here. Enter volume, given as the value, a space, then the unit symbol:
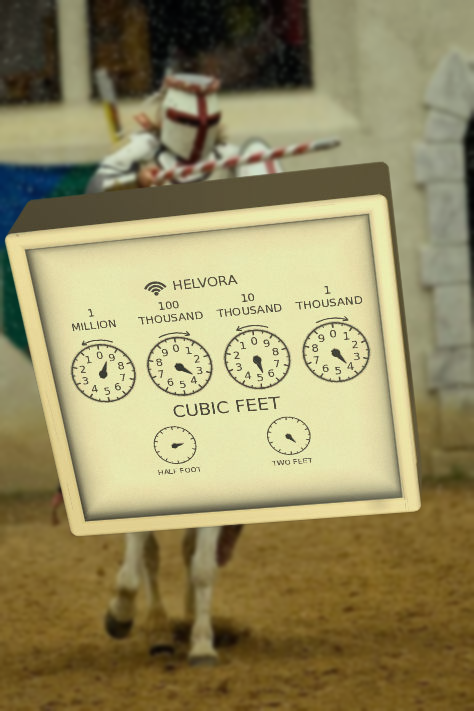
935400 ft³
